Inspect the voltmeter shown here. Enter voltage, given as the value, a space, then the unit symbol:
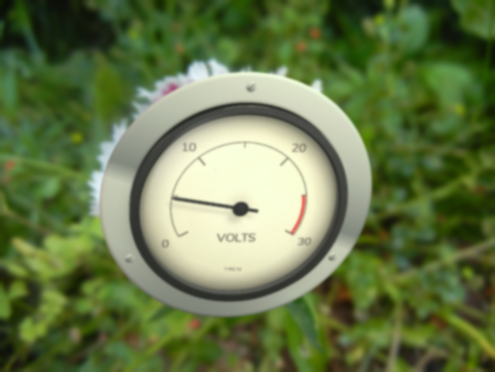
5 V
